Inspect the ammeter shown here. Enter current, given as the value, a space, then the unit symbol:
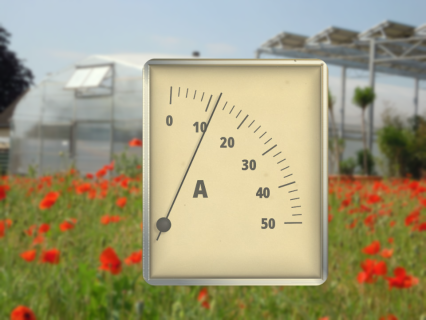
12 A
